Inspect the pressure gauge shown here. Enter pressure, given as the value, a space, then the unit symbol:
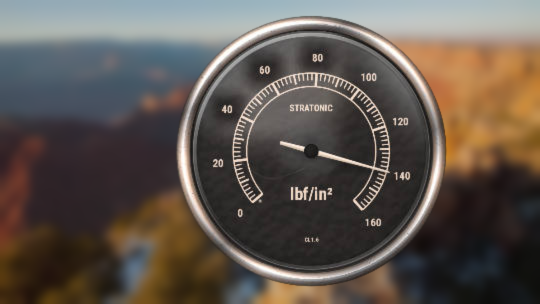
140 psi
